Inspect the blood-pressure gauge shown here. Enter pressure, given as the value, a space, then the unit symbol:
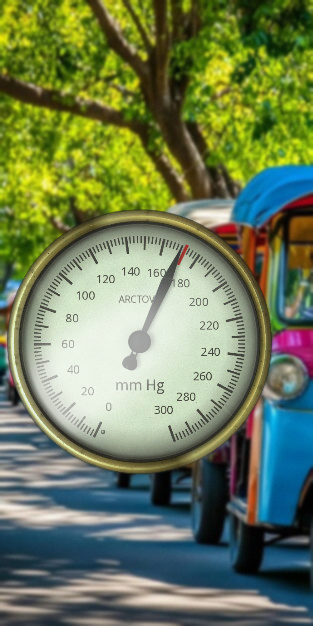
170 mmHg
